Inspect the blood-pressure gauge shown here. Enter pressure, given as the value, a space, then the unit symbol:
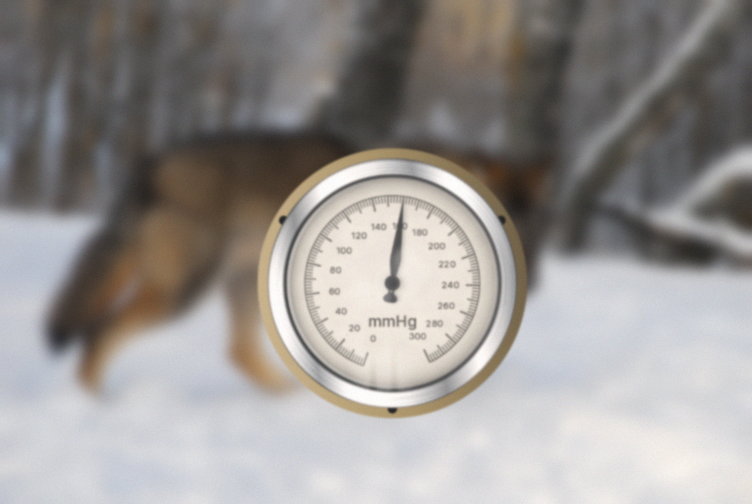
160 mmHg
